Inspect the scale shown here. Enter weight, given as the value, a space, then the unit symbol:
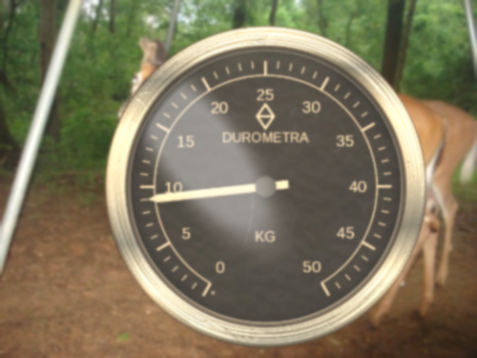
9 kg
